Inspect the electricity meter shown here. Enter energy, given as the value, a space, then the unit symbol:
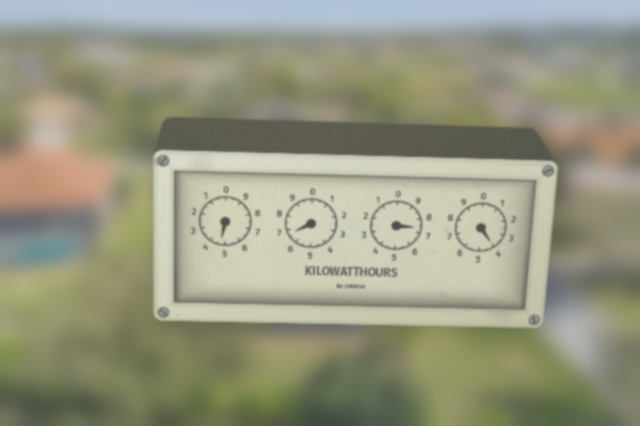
4674 kWh
